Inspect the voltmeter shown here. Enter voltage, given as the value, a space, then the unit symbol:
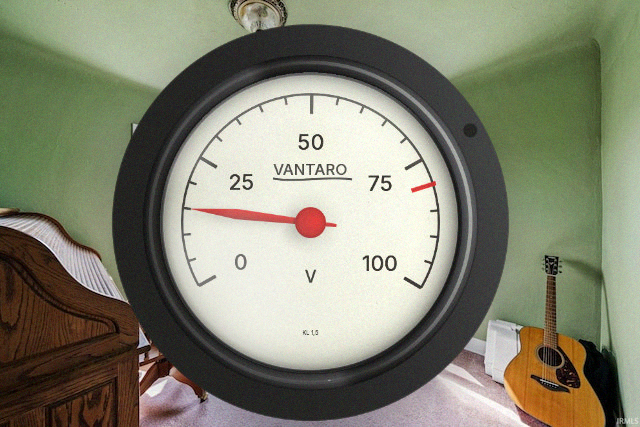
15 V
